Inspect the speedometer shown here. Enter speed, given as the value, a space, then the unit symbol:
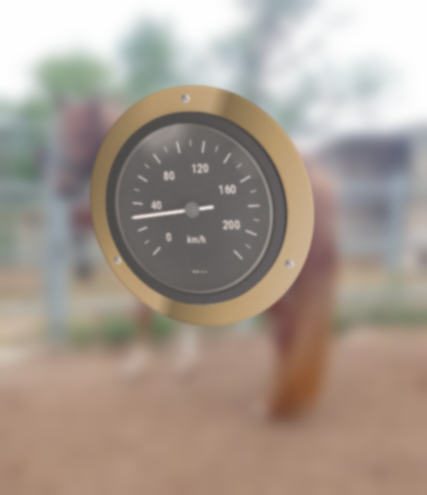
30 km/h
